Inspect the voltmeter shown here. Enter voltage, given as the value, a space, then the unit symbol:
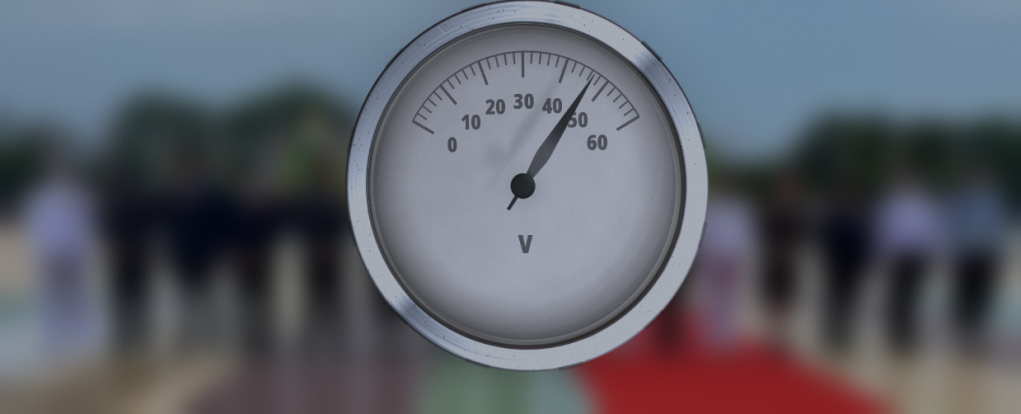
47 V
